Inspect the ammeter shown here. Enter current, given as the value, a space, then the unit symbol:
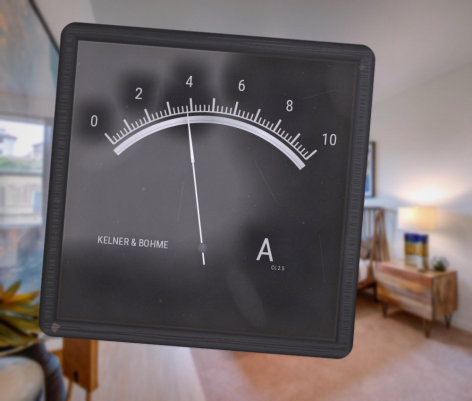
3.8 A
